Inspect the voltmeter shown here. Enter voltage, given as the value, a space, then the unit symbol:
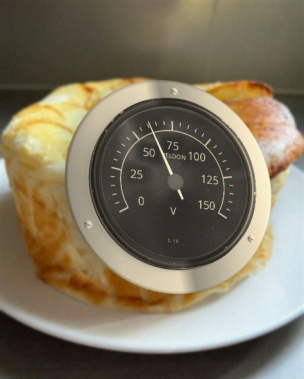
60 V
